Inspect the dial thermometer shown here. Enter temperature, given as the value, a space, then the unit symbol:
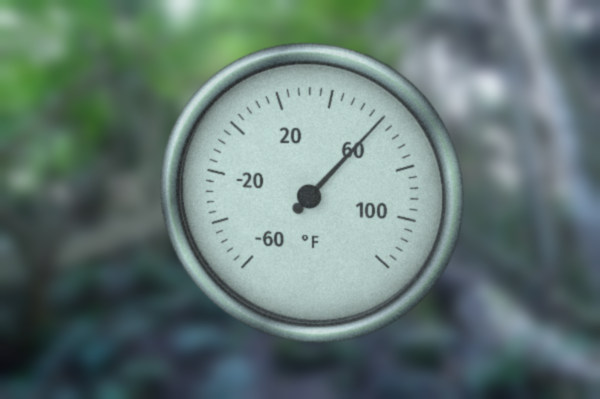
60 °F
